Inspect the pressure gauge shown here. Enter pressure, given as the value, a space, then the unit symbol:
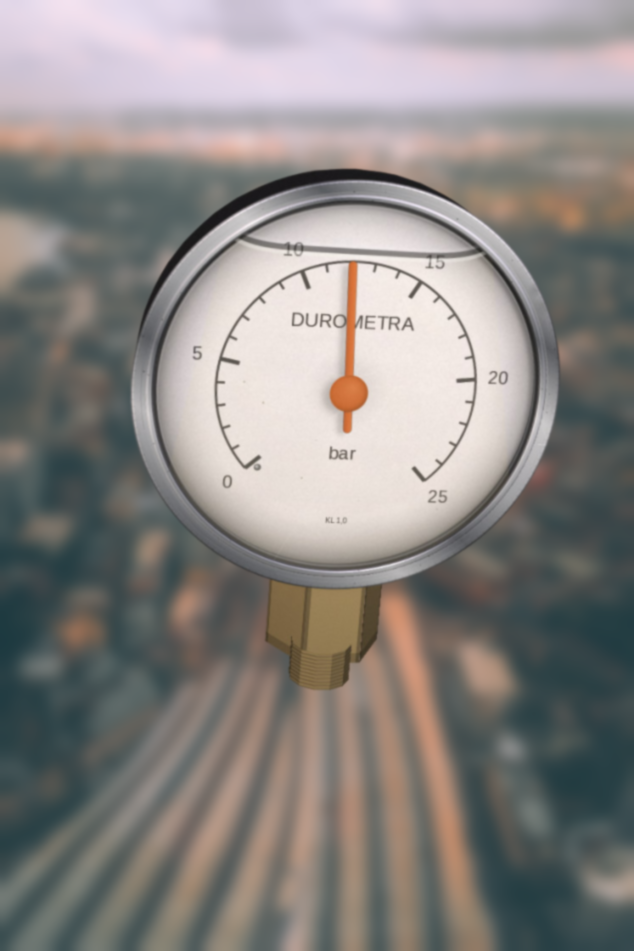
12 bar
